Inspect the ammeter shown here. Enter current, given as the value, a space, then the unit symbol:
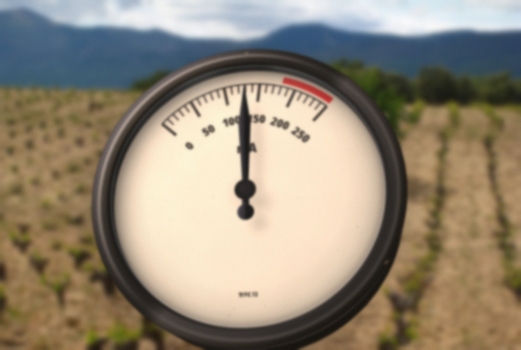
130 mA
